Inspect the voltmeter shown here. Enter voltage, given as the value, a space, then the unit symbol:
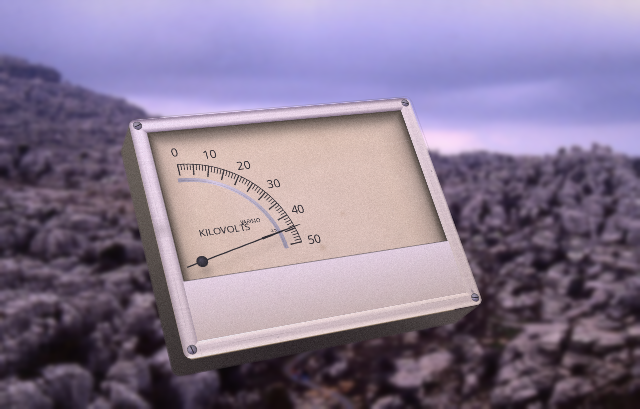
45 kV
